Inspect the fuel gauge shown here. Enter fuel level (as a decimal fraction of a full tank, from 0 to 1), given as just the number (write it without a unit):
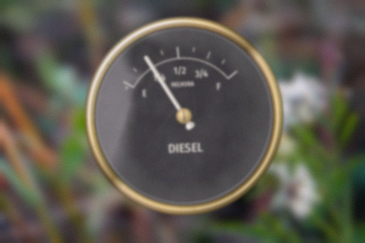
0.25
